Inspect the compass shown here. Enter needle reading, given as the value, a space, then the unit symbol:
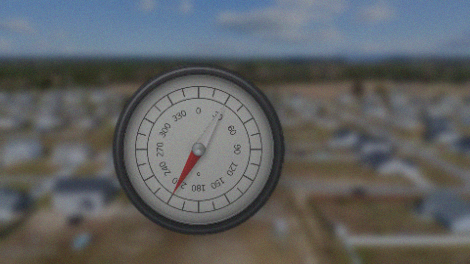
210 °
